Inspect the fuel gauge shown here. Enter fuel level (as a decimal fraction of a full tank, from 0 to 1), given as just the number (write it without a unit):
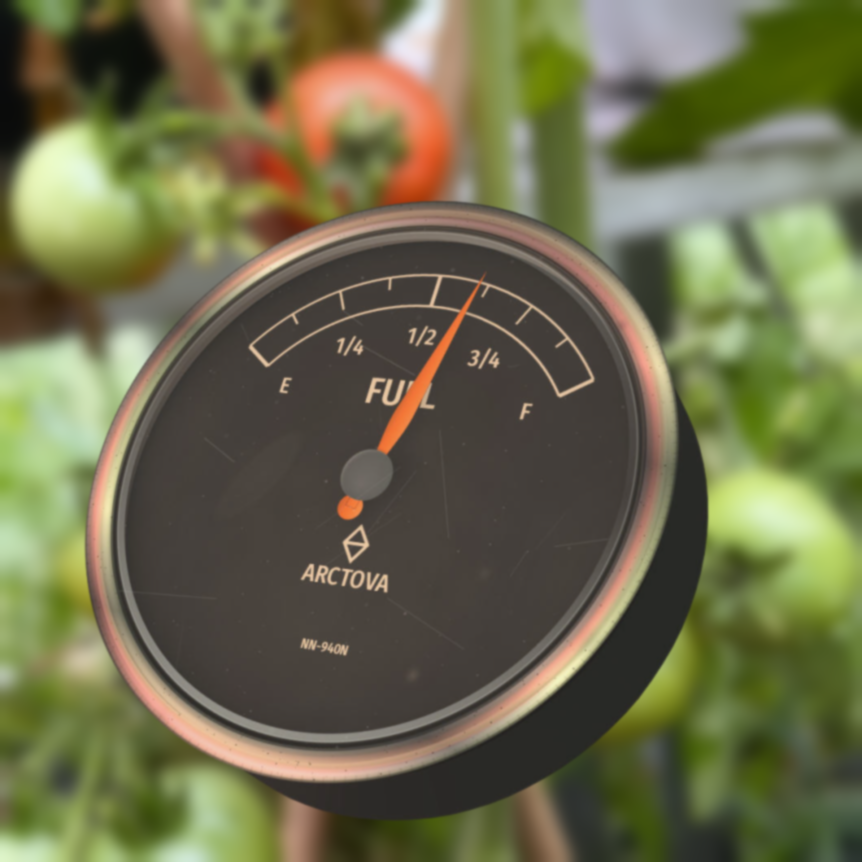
0.625
